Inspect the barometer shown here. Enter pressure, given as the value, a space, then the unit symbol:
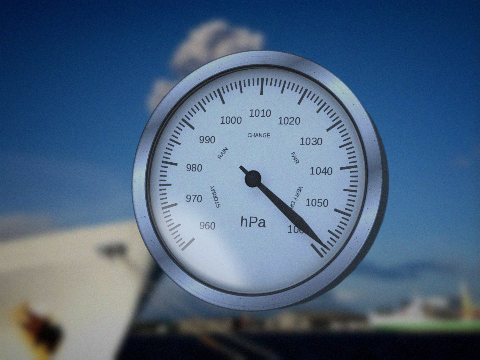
1058 hPa
